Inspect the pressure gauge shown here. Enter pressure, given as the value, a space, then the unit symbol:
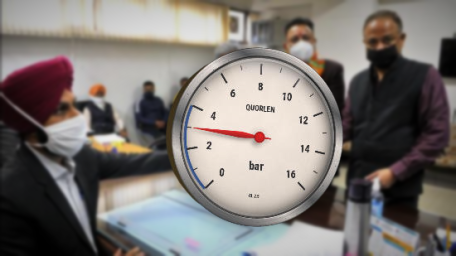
3 bar
